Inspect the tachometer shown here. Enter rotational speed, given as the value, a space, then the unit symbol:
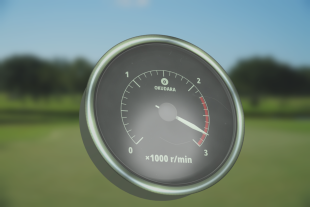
2800 rpm
